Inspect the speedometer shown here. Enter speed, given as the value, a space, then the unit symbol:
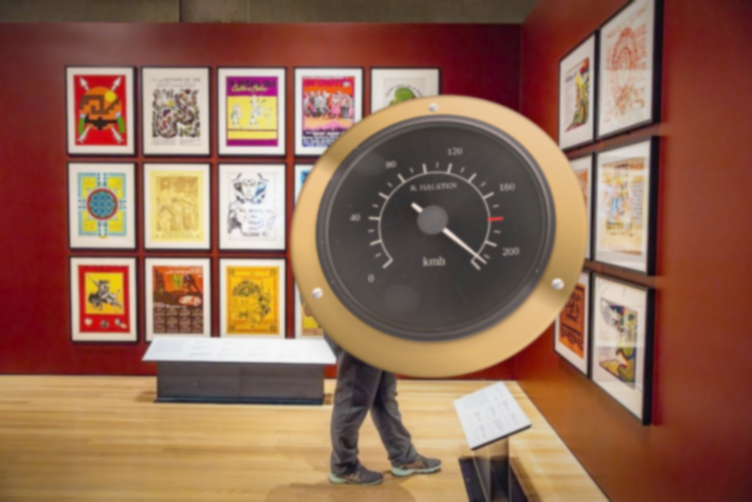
215 km/h
